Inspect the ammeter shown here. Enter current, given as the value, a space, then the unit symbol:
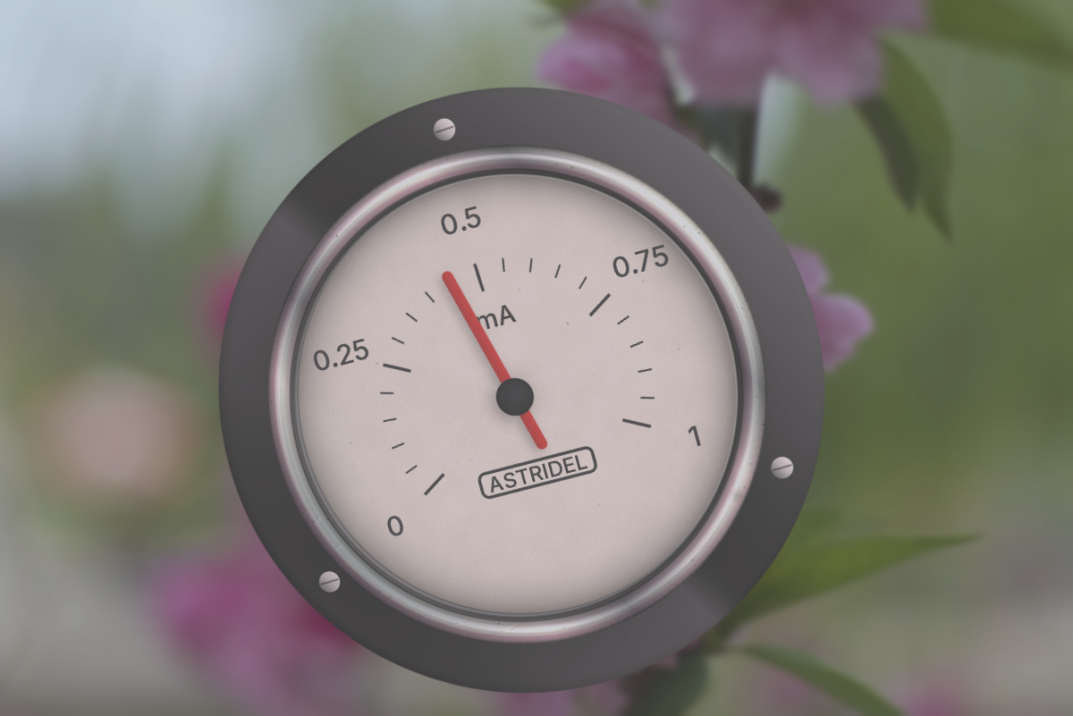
0.45 mA
